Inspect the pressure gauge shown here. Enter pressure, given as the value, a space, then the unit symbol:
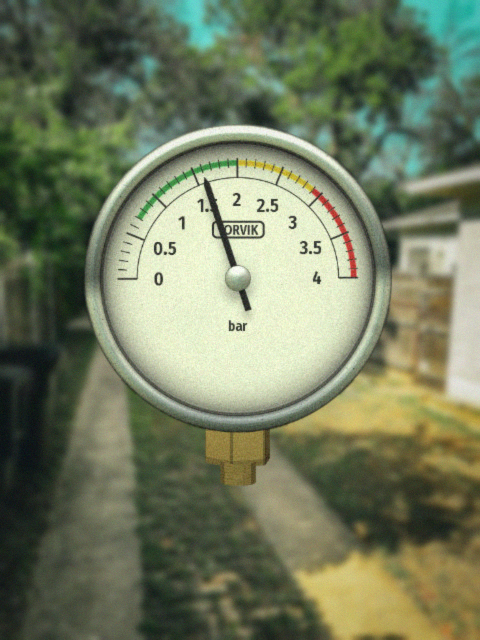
1.6 bar
